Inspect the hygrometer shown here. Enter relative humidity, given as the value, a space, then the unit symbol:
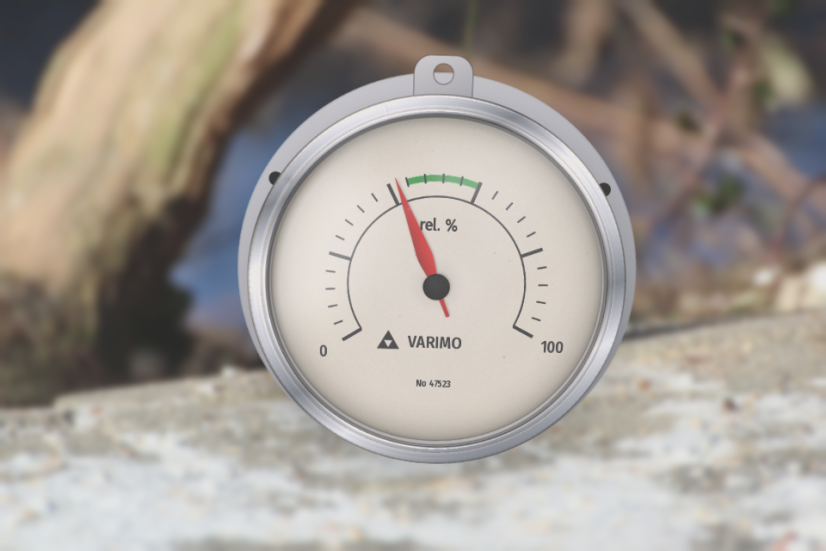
42 %
